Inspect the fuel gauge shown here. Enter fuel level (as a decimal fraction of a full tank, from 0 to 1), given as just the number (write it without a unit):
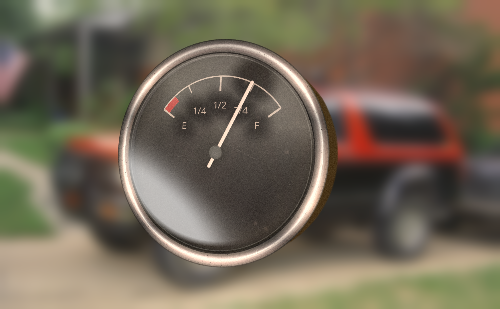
0.75
